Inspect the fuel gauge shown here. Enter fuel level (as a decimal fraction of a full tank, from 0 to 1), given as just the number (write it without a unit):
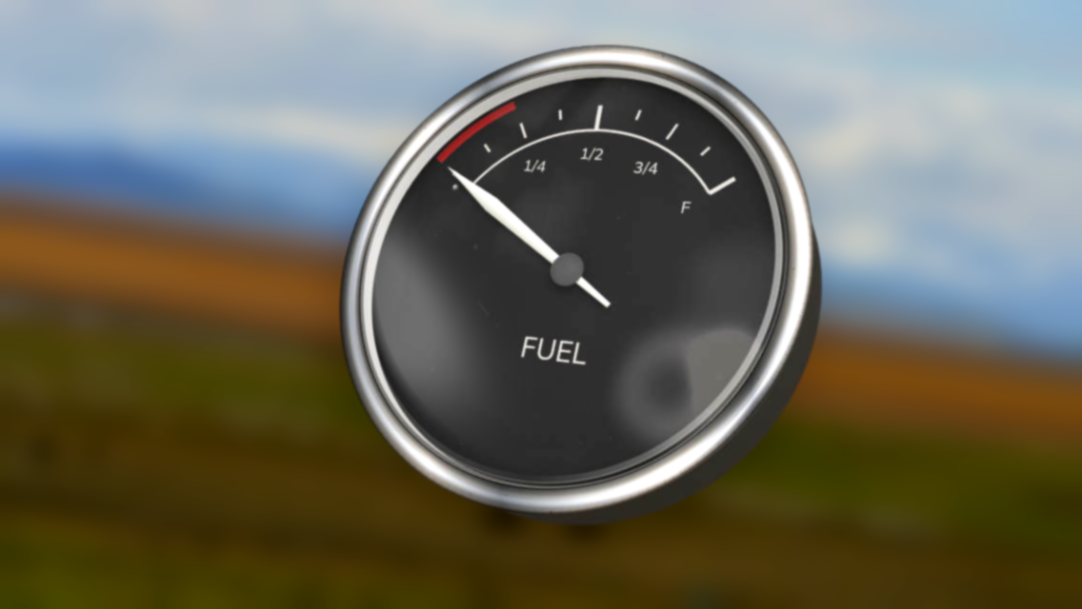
0
